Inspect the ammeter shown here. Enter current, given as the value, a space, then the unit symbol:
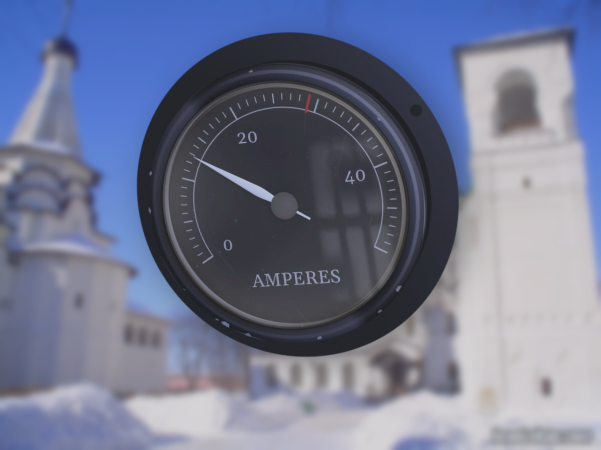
13 A
